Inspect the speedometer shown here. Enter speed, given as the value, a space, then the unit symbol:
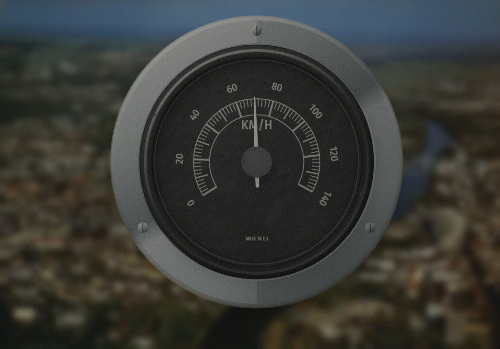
70 km/h
